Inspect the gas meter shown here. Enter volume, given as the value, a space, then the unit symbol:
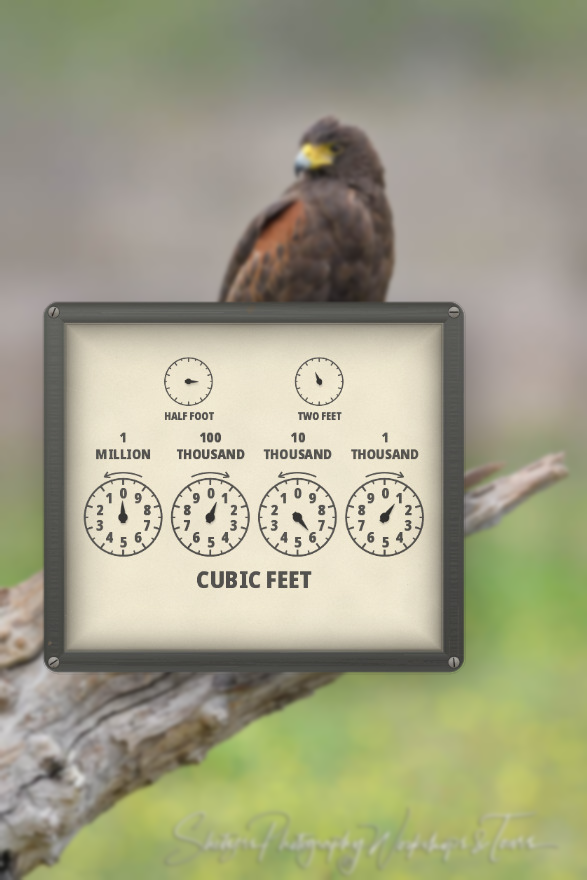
6100 ft³
